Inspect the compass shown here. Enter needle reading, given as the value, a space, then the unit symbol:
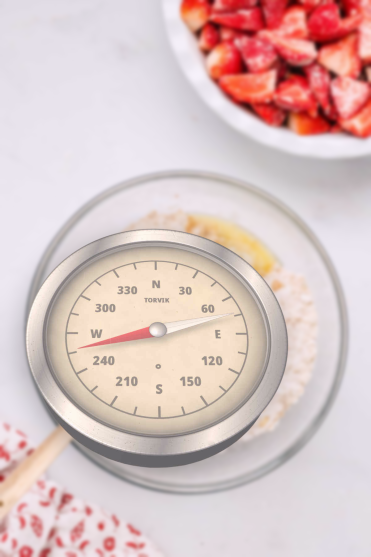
255 °
